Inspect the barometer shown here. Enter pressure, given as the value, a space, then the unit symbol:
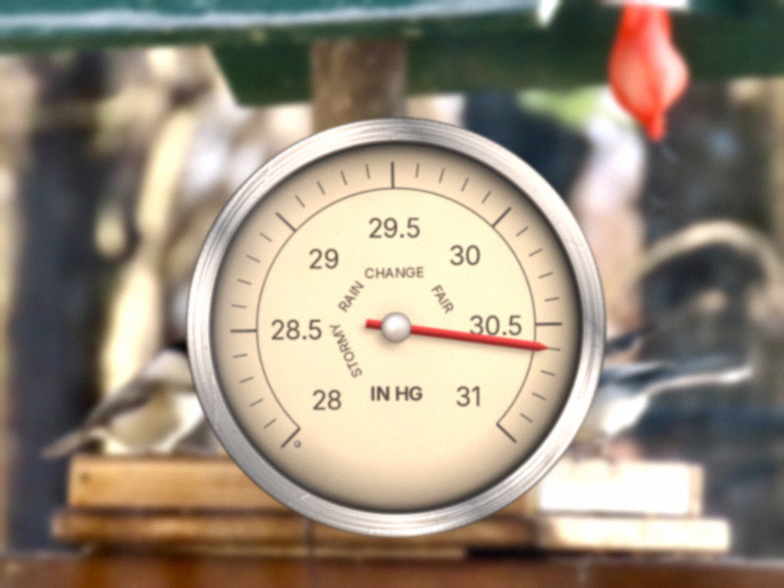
30.6 inHg
